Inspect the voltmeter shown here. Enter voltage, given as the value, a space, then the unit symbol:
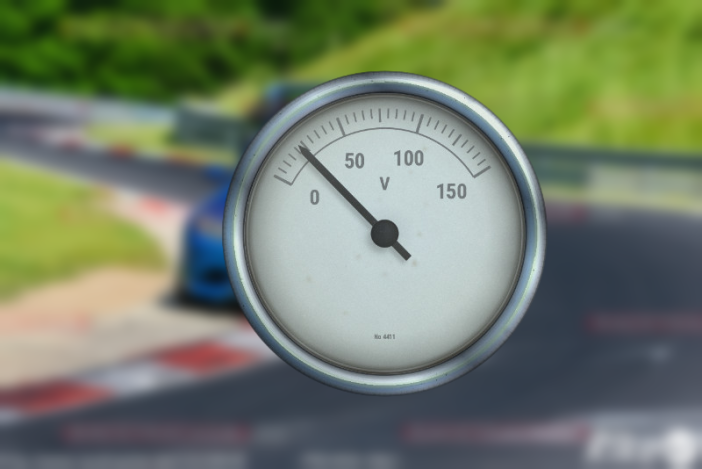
22.5 V
